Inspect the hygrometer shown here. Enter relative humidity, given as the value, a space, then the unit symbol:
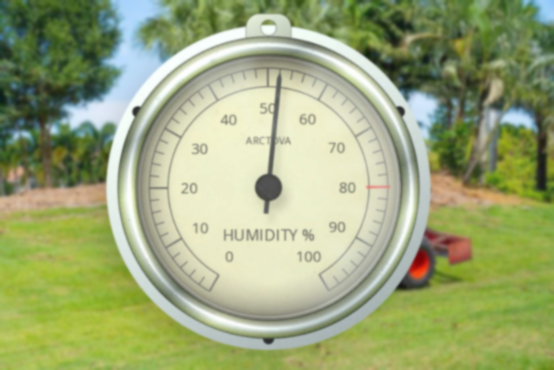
52 %
